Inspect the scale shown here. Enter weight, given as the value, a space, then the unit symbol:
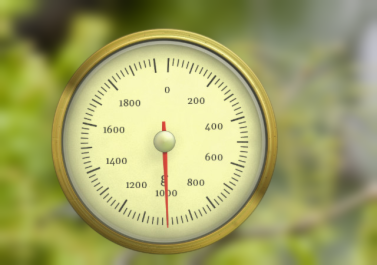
1000 g
